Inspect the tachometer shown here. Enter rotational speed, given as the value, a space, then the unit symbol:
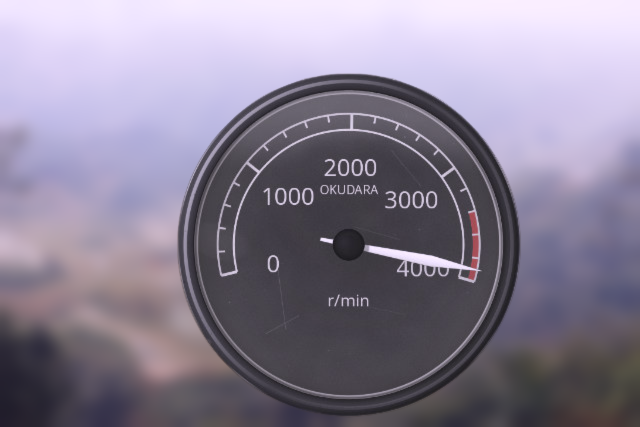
3900 rpm
